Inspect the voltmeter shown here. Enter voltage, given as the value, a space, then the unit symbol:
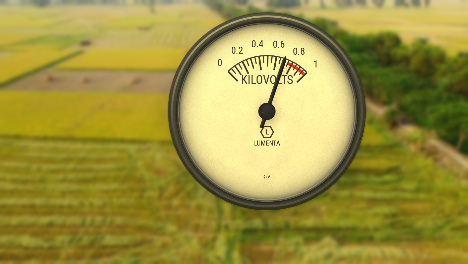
0.7 kV
